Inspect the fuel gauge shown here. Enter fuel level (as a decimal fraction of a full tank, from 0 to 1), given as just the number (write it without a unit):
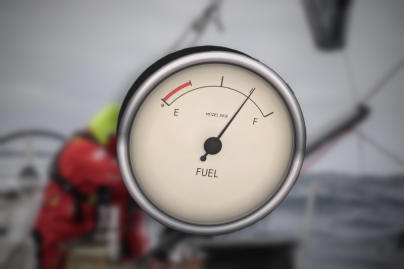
0.75
